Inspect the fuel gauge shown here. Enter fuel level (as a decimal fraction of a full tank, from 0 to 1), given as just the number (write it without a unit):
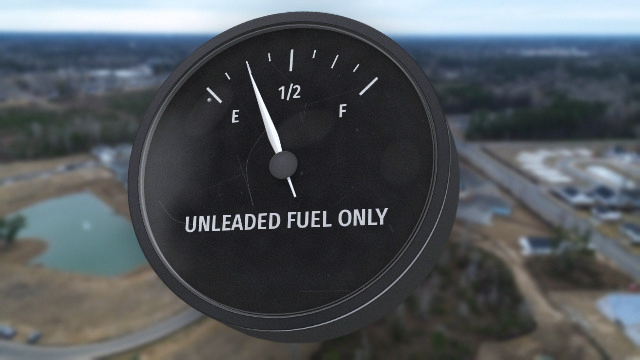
0.25
